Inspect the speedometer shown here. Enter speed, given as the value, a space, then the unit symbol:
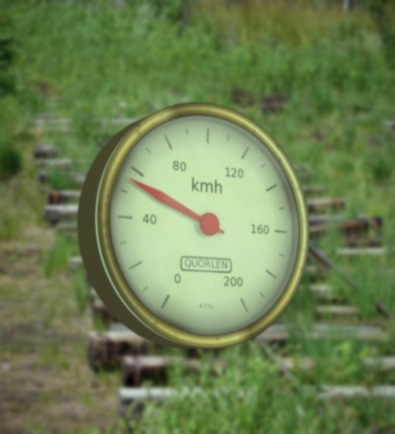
55 km/h
